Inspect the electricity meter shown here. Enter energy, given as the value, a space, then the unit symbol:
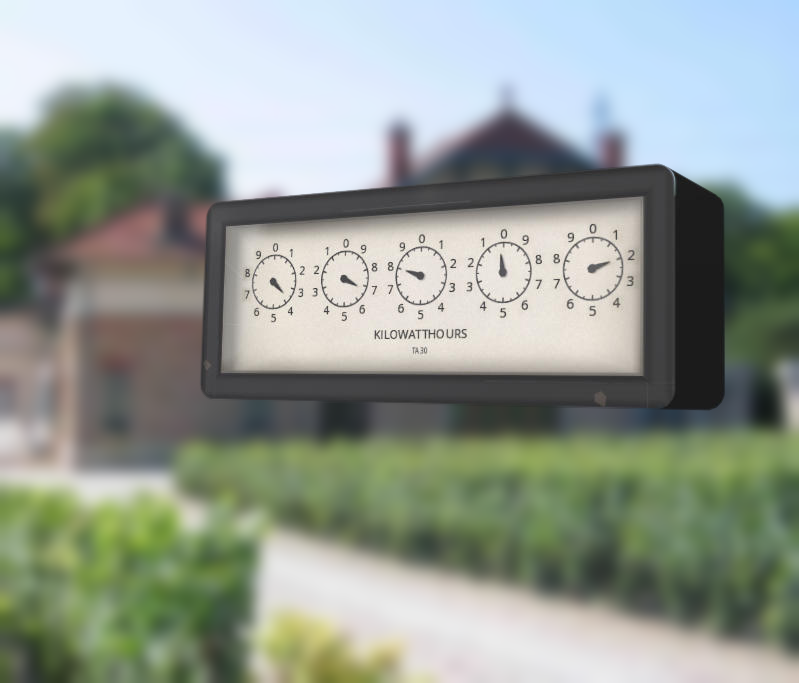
36802 kWh
